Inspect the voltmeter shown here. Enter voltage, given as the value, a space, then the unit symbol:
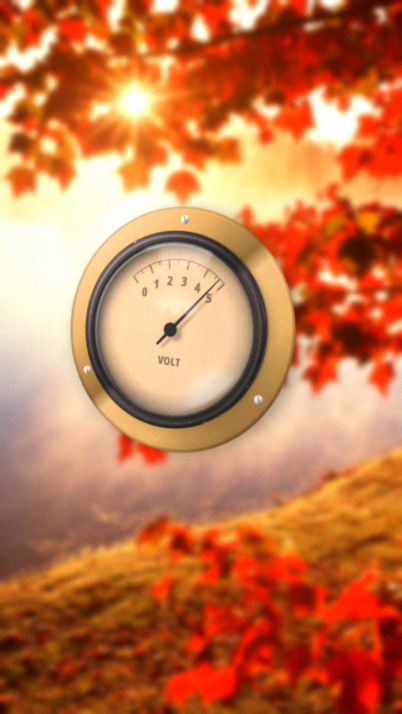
4.75 V
